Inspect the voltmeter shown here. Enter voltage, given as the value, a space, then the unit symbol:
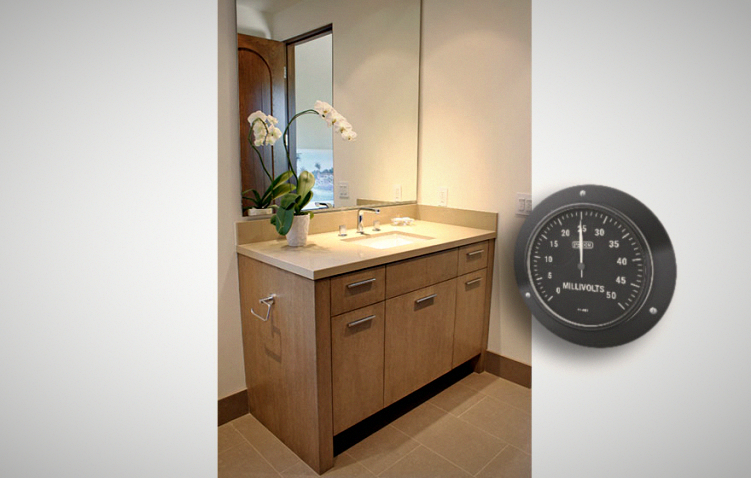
25 mV
